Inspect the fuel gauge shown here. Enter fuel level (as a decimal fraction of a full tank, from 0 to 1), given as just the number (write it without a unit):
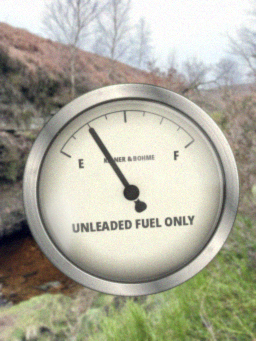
0.25
